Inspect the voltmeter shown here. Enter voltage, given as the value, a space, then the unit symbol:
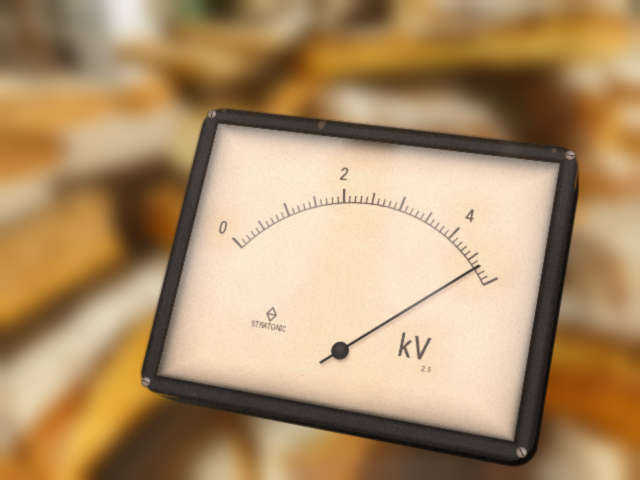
4.7 kV
